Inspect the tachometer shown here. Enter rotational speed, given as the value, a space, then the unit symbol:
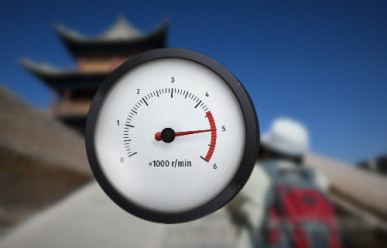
5000 rpm
